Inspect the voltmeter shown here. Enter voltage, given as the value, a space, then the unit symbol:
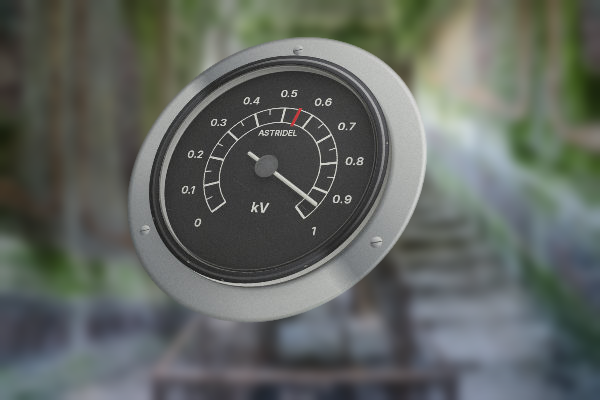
0.95 kV
